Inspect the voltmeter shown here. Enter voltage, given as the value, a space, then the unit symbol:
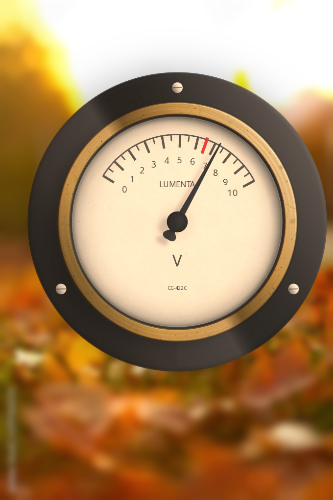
7.25 V
